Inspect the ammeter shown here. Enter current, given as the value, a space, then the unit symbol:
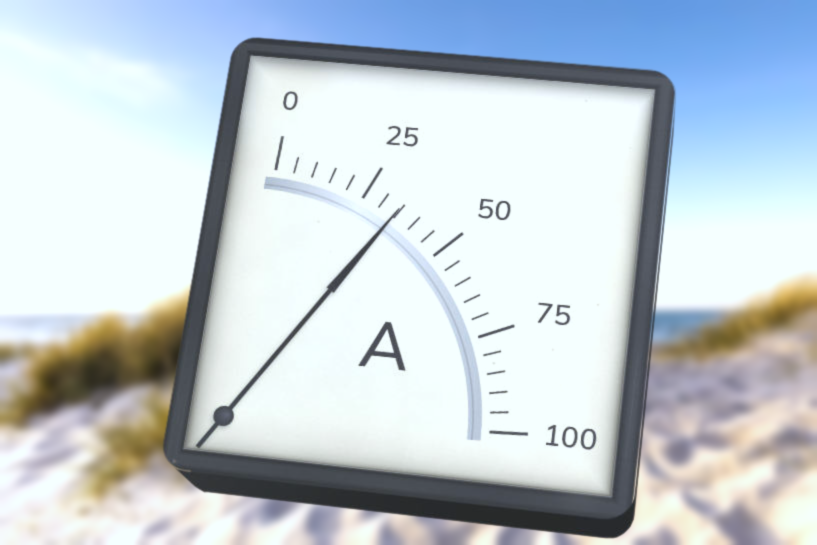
35 A
